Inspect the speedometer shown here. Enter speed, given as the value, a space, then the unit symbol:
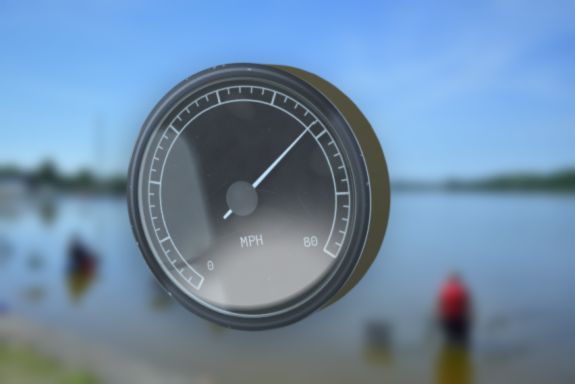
58 mph
